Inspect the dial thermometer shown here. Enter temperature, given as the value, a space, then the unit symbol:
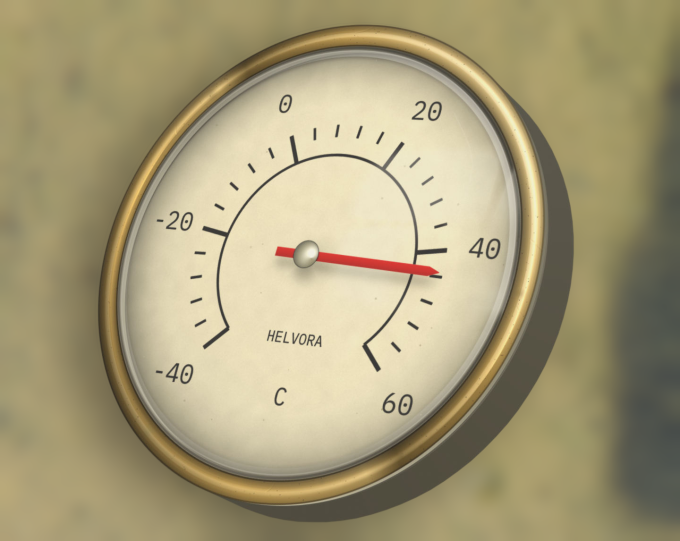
44 °C
